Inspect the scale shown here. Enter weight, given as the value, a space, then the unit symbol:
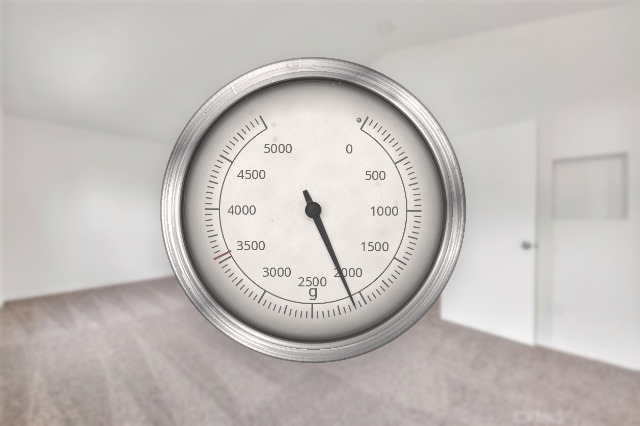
2100 g
